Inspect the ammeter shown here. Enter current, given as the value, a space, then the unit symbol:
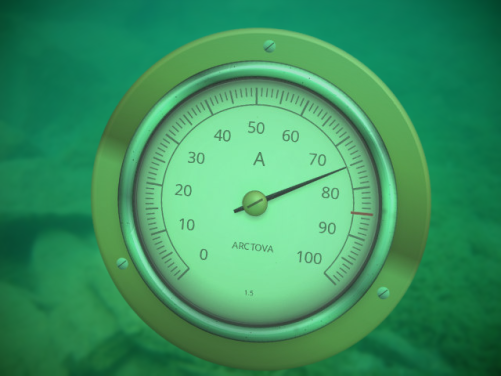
75 A
